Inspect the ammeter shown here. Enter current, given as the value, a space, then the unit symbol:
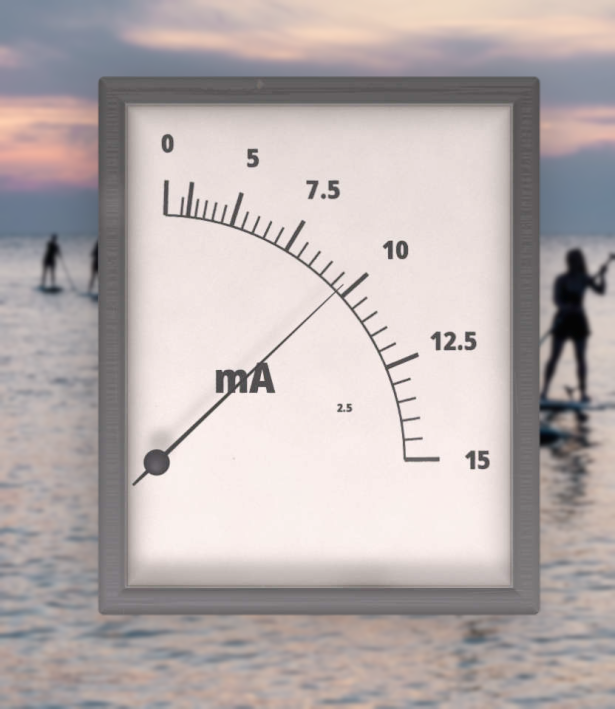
9.75 mA
